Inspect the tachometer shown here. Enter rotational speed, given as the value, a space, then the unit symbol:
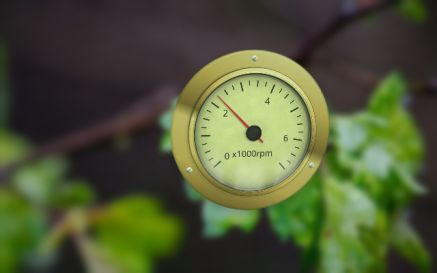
2250 rpm
